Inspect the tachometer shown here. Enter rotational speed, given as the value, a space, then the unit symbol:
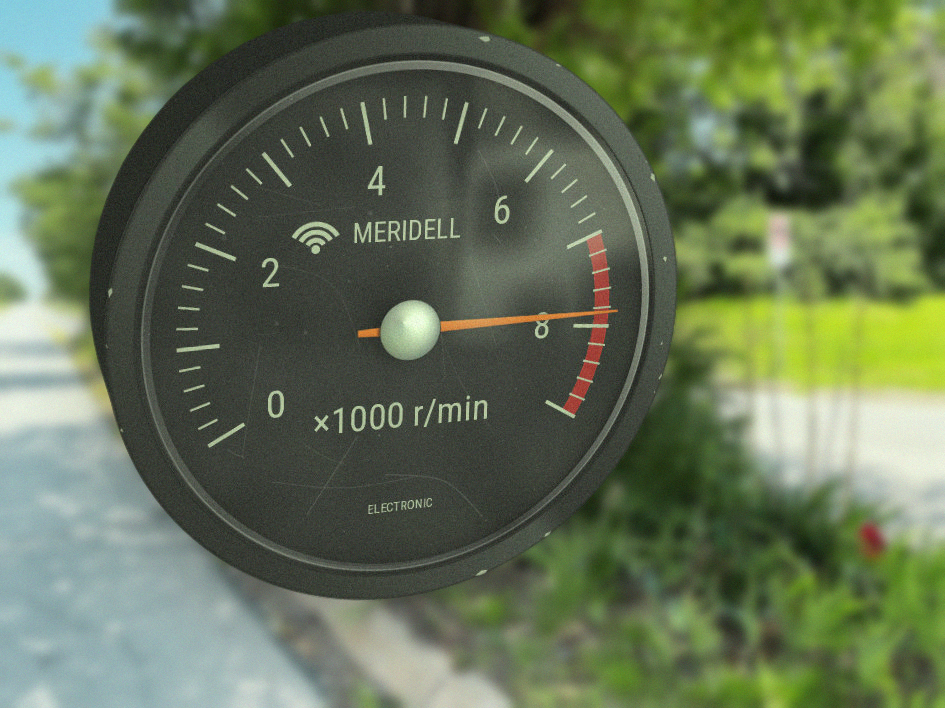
7800 rpm
